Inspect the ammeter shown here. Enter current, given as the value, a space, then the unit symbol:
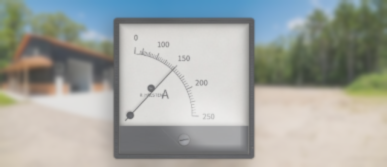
150 A
